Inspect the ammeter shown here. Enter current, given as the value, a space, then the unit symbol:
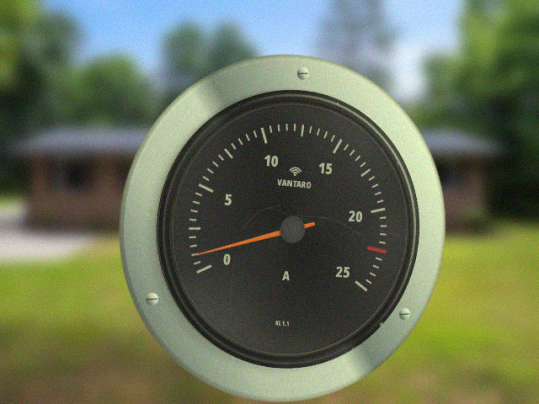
1 A
